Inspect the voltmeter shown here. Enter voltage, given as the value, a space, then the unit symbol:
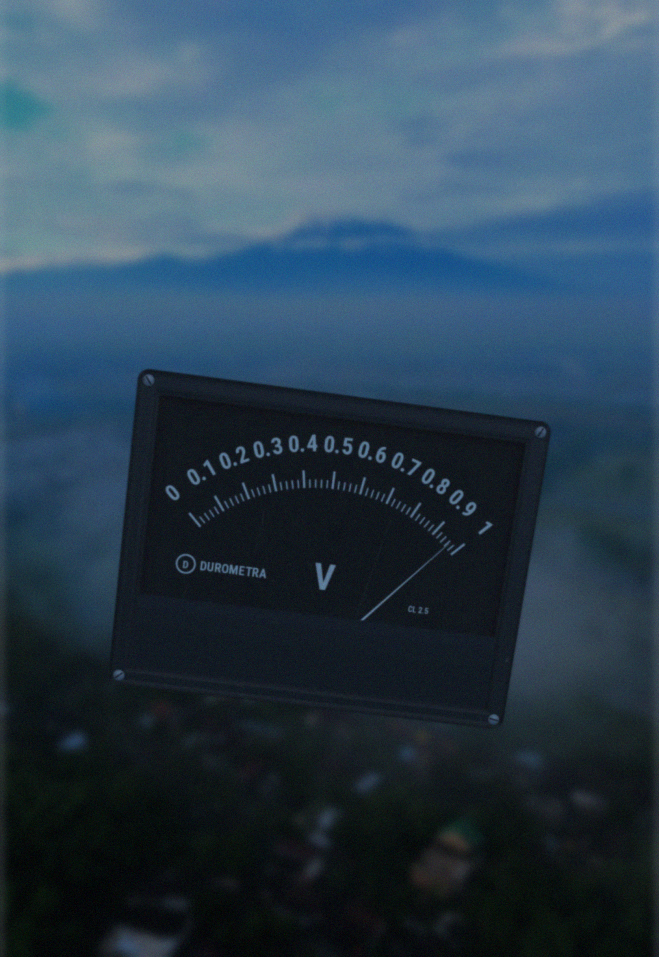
0.96 V
